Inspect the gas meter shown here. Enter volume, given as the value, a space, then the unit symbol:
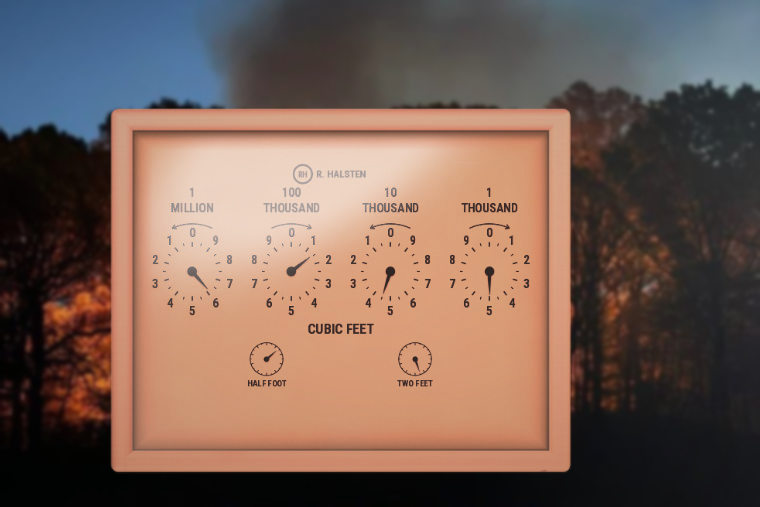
614500 ft³
